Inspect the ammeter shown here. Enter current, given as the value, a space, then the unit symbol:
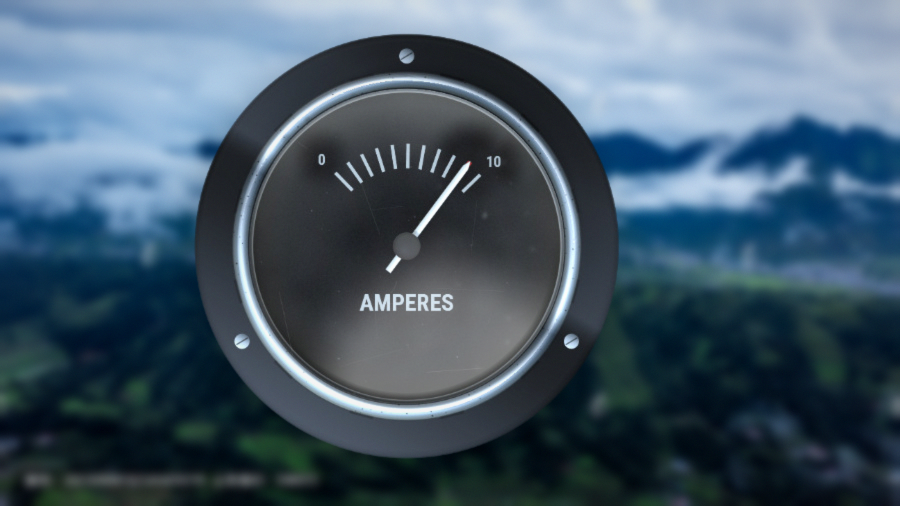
9 A
